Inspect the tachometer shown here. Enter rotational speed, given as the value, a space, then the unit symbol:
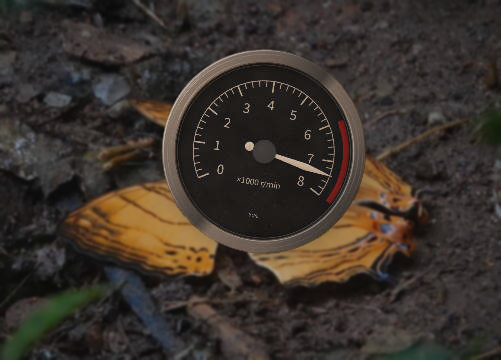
7400 rpm
